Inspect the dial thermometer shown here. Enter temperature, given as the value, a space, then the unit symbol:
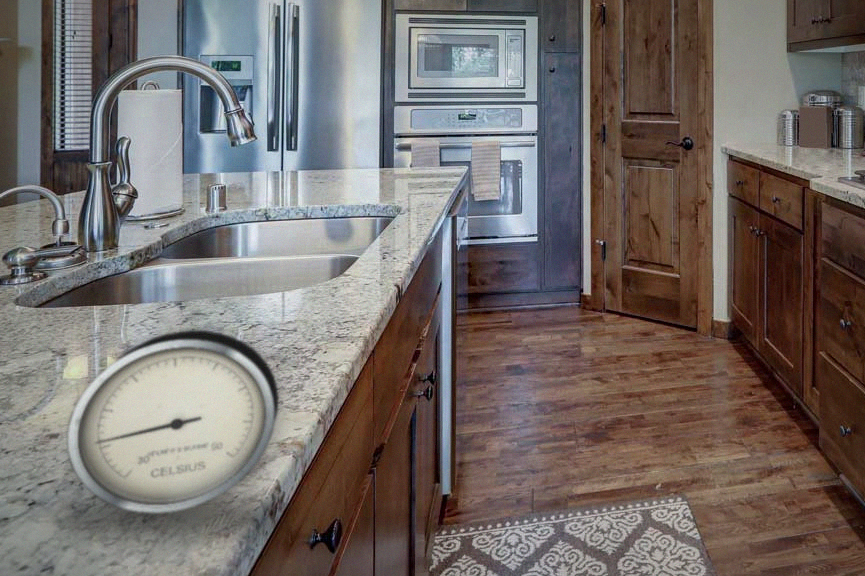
-18 °C
